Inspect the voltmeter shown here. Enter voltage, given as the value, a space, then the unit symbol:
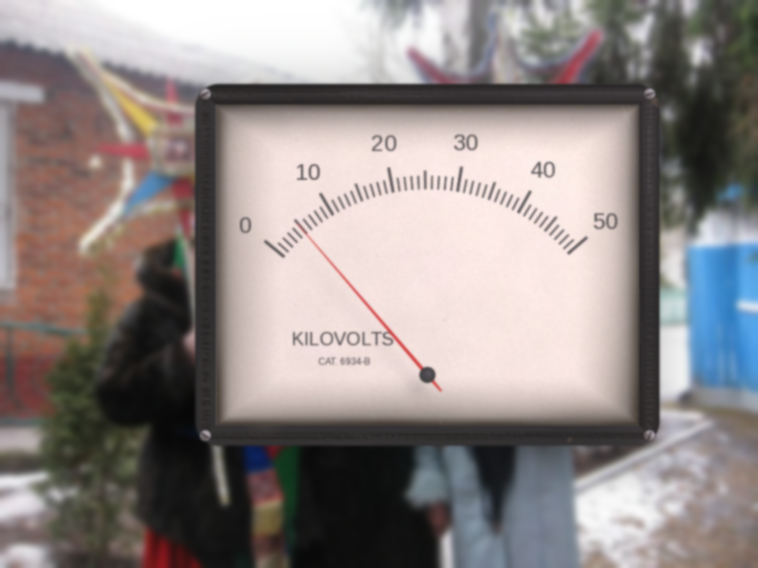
5 kV
